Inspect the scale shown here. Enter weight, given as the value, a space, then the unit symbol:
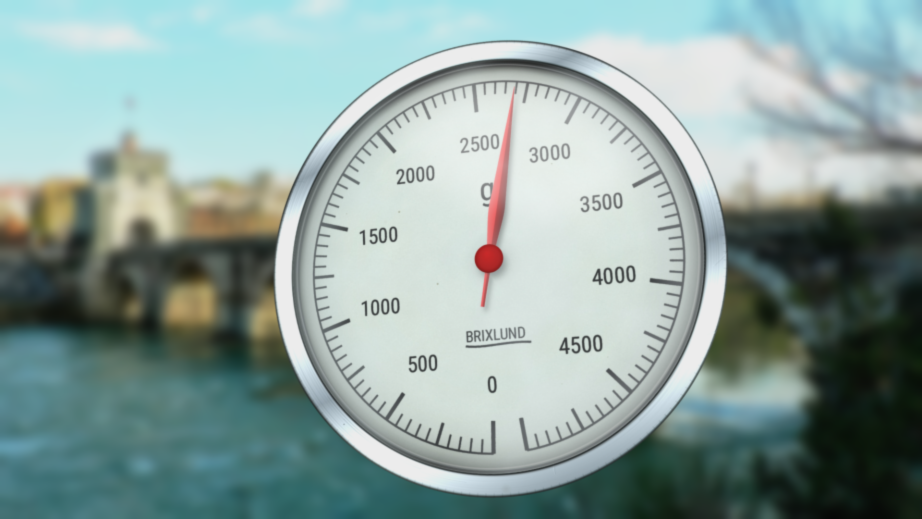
2700 g
